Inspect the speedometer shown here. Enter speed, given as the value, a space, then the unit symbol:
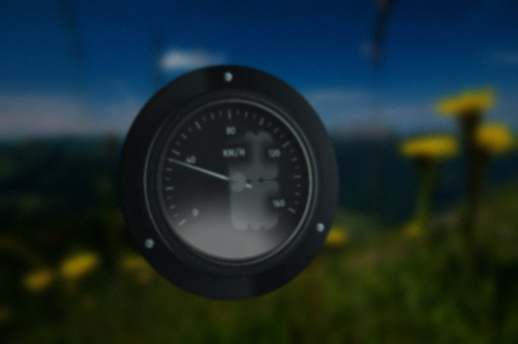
35 km/h
